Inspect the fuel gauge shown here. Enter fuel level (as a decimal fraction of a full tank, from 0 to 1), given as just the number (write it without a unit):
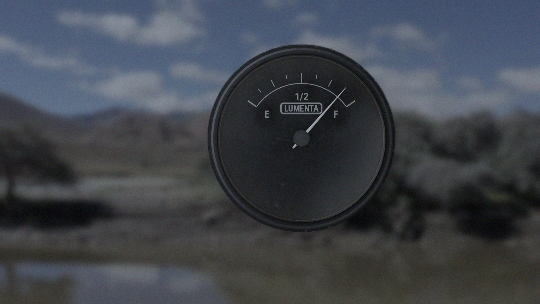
0.875
